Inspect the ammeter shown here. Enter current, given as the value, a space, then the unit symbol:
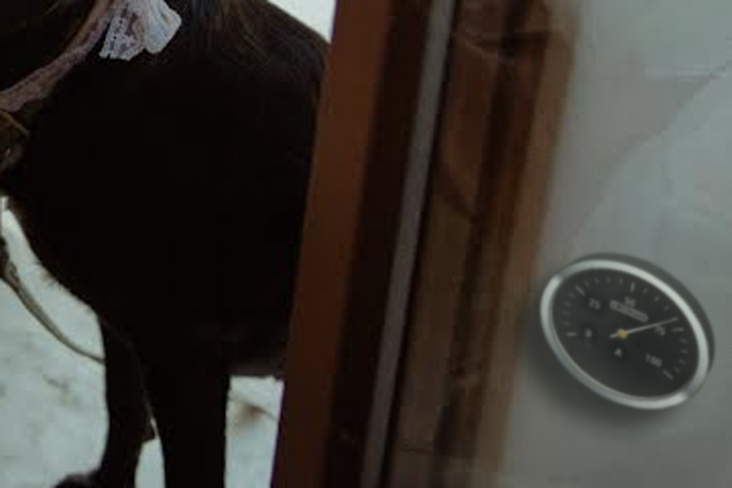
70 A
